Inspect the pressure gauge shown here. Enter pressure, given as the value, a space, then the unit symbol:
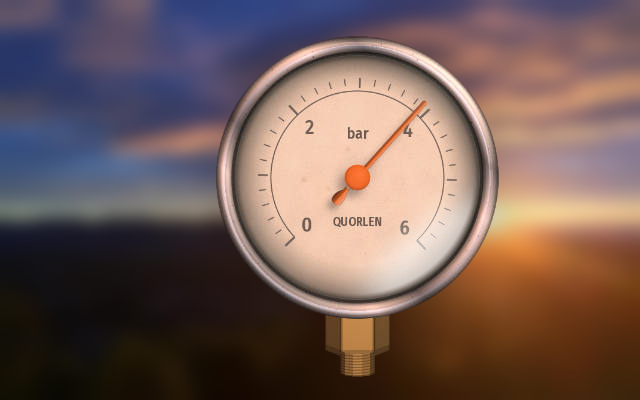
3.9 bar
